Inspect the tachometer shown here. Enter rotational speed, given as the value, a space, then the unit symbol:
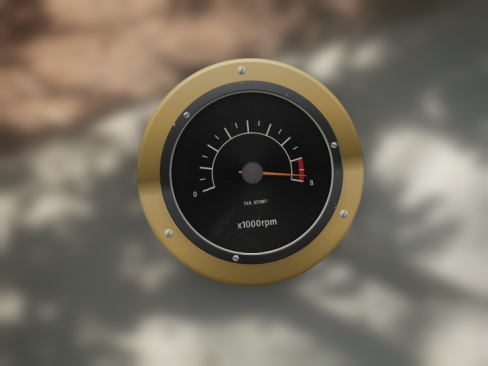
7750 rpm
